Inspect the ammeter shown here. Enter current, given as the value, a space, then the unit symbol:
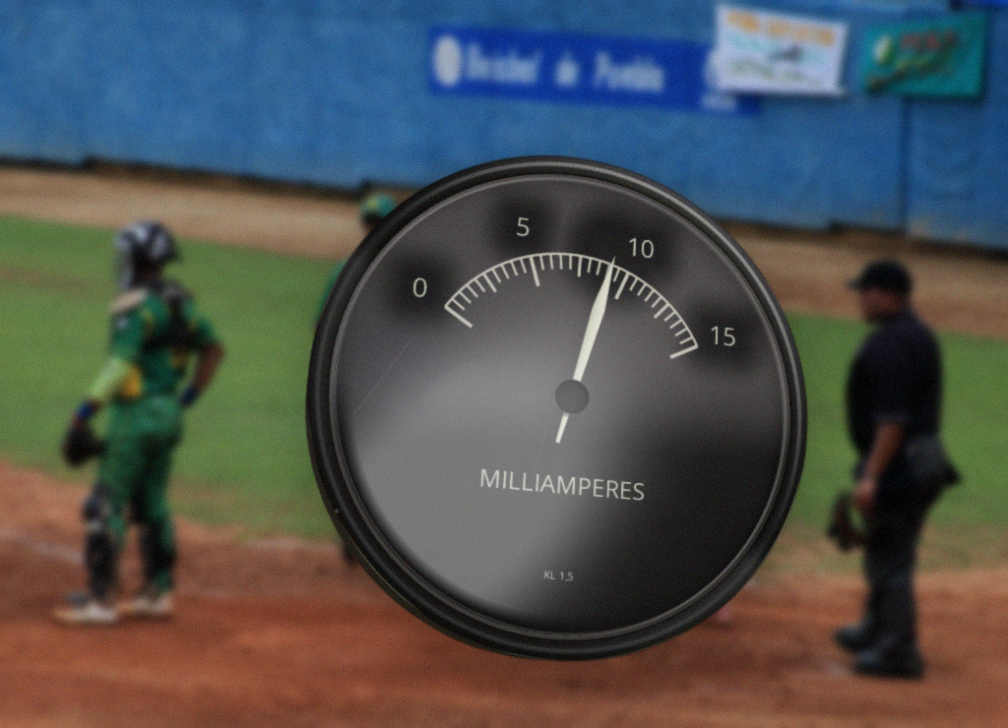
9 mA
